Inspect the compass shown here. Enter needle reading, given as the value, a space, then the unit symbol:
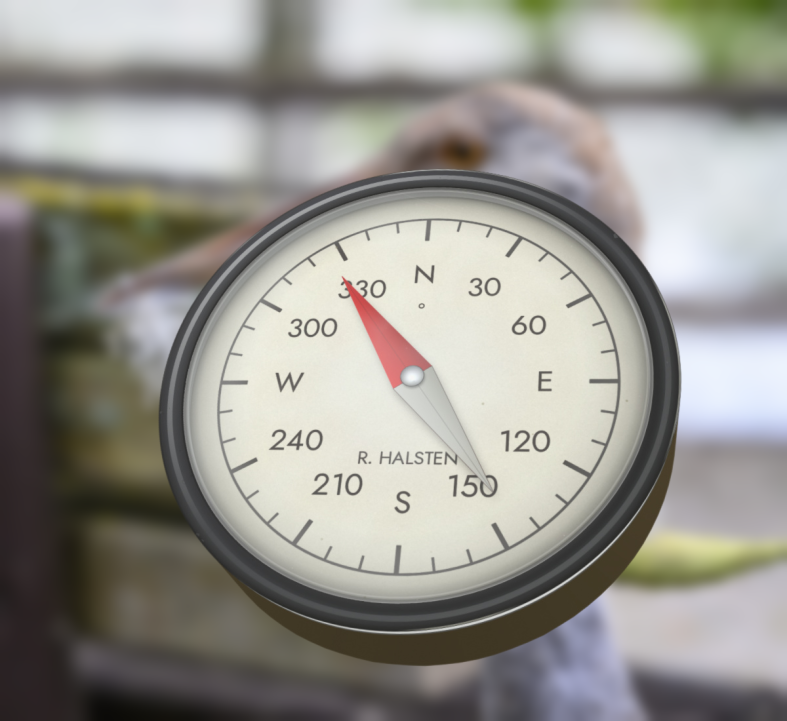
325 °
